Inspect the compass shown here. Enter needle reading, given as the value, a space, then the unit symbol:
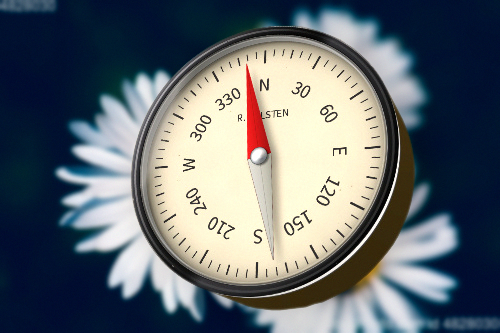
350 °
